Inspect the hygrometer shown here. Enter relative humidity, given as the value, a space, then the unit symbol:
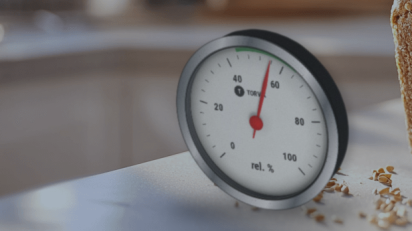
56 %
